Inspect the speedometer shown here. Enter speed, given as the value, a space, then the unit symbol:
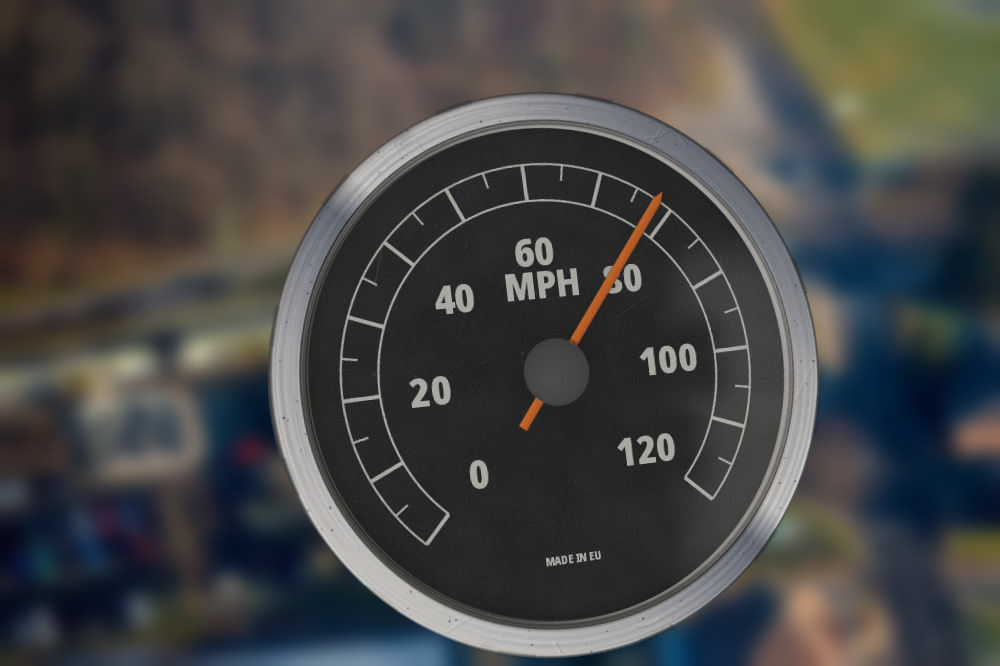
77.5 mph
